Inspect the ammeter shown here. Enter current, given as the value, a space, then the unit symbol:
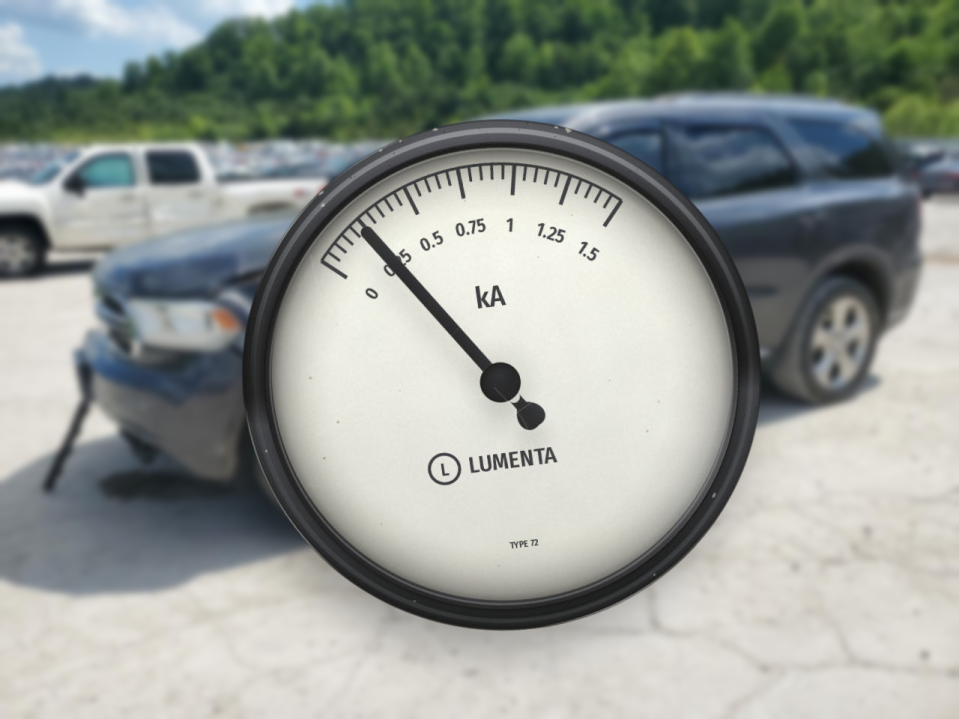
0.25 kA
